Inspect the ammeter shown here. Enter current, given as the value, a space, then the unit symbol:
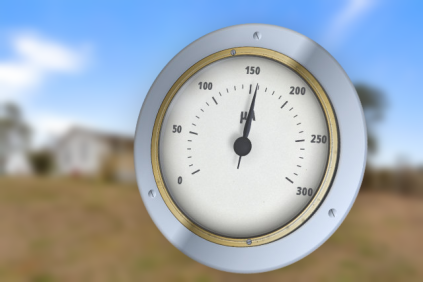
160 µA
